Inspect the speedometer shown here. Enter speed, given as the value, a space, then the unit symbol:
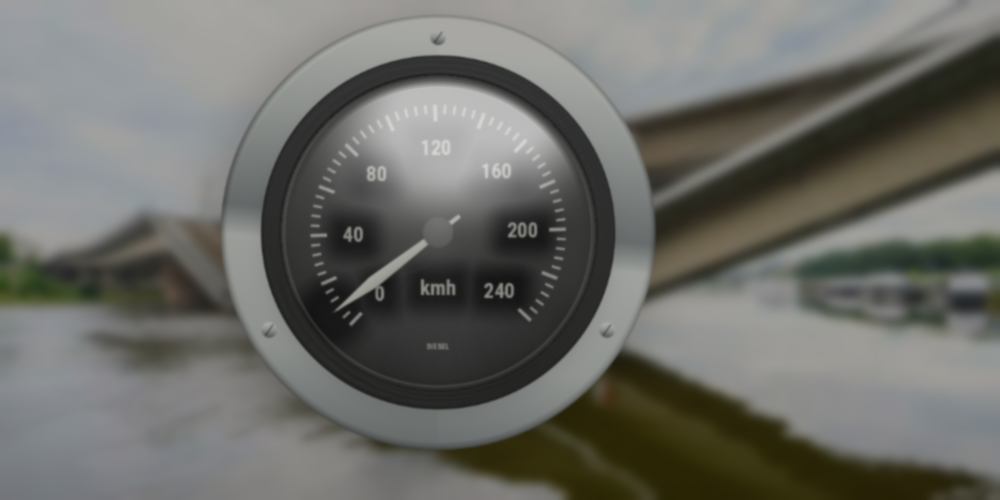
8 km/h
